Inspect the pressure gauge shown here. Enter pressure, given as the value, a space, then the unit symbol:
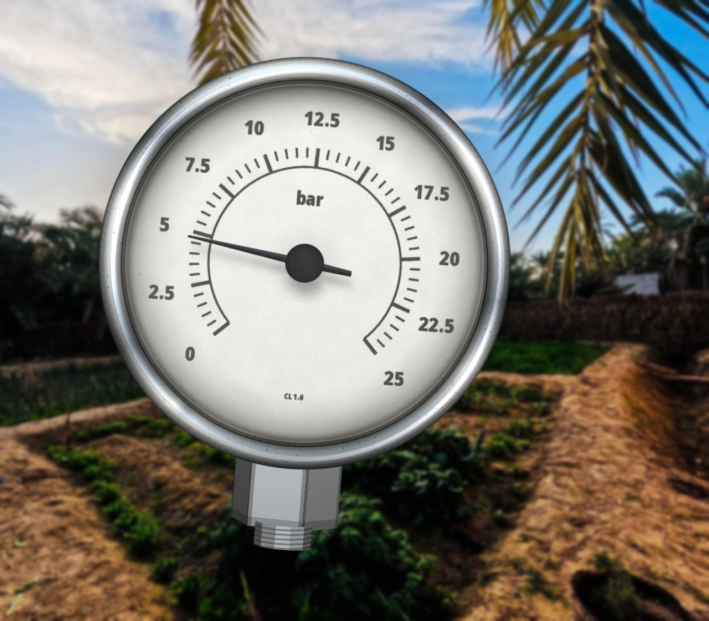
4.75 bar
